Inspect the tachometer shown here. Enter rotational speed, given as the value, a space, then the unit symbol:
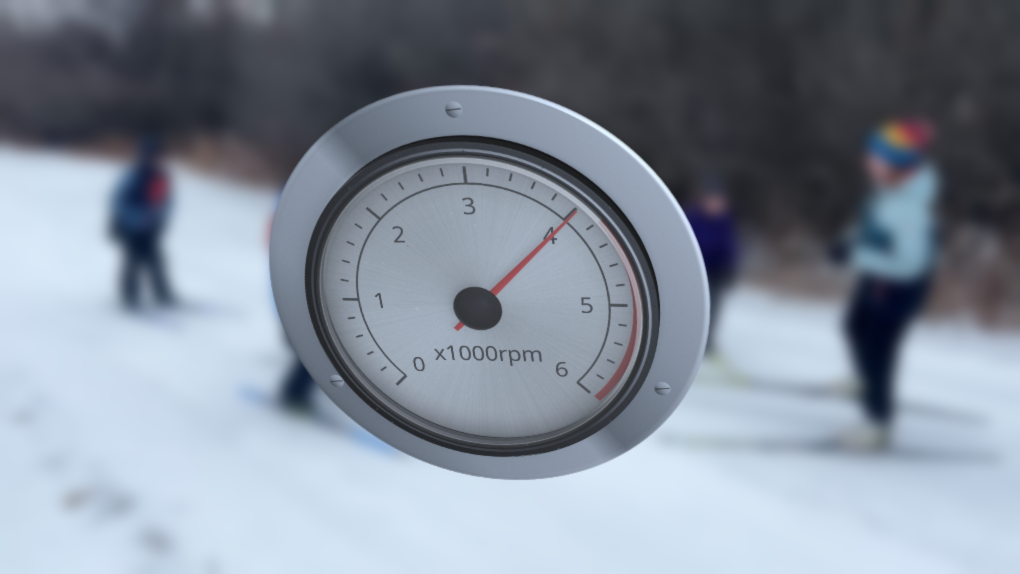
4000 rpm
